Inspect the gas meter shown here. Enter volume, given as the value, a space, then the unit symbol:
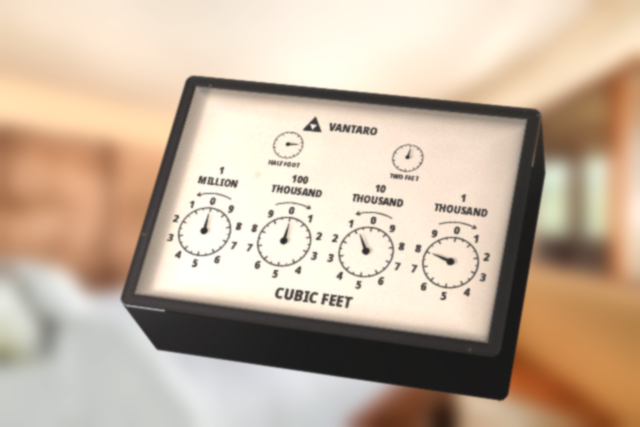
800 ft³
